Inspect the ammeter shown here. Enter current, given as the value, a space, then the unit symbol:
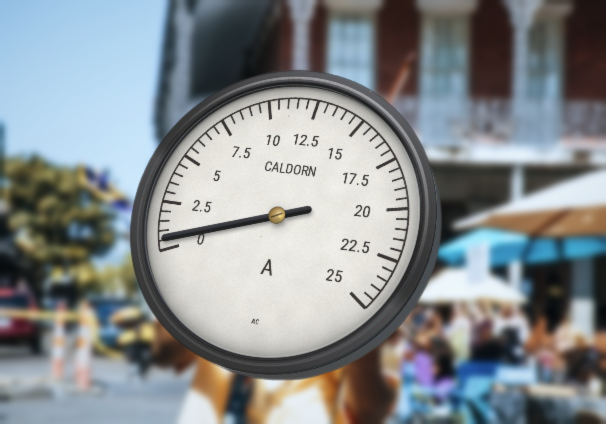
0.5 A
